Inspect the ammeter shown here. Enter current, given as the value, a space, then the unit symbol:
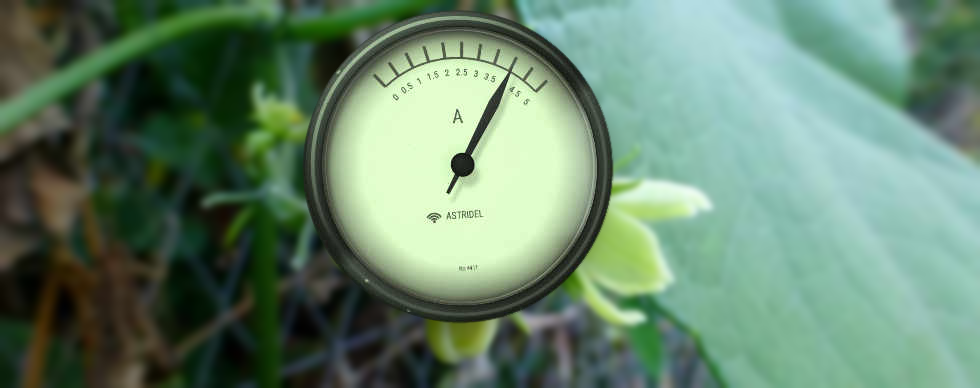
4 A
